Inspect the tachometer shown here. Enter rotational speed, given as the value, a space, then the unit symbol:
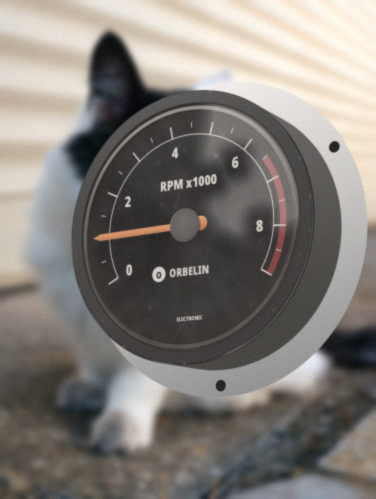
1000 rpm
